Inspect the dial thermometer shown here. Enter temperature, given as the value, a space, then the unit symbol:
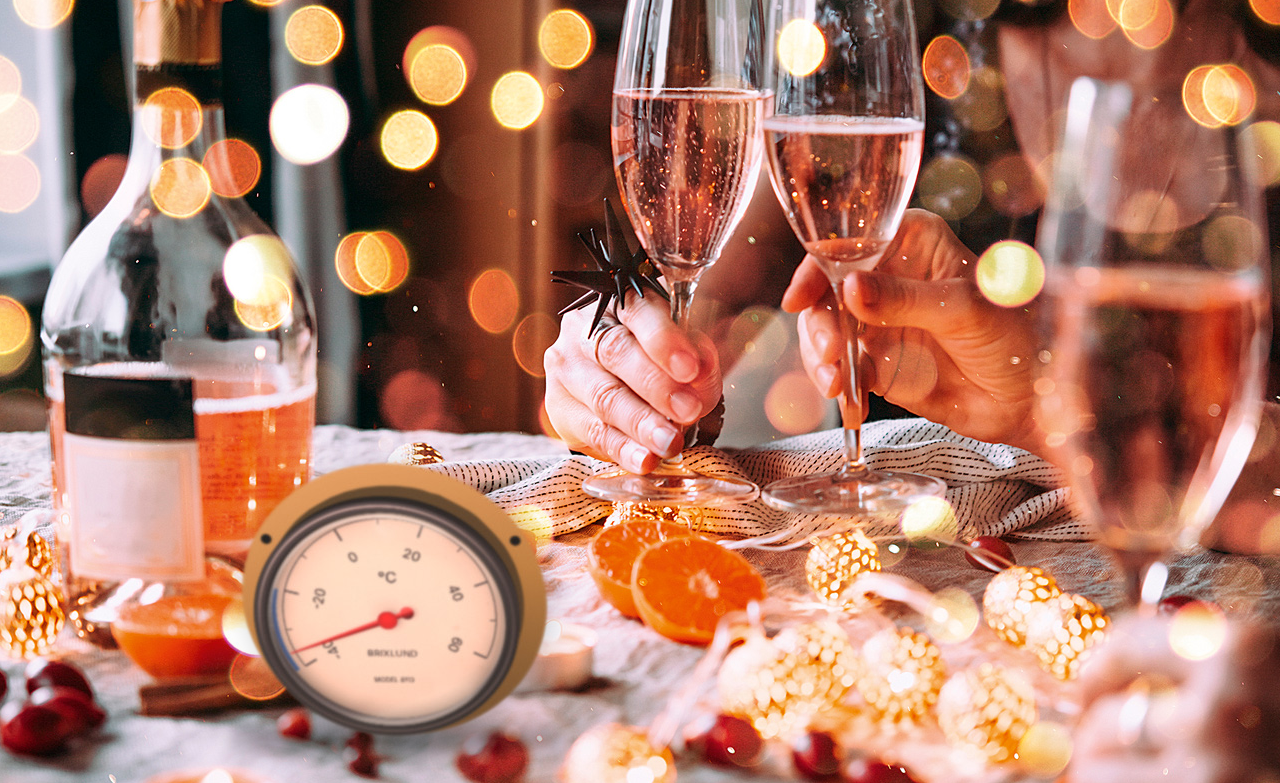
-35 °C
